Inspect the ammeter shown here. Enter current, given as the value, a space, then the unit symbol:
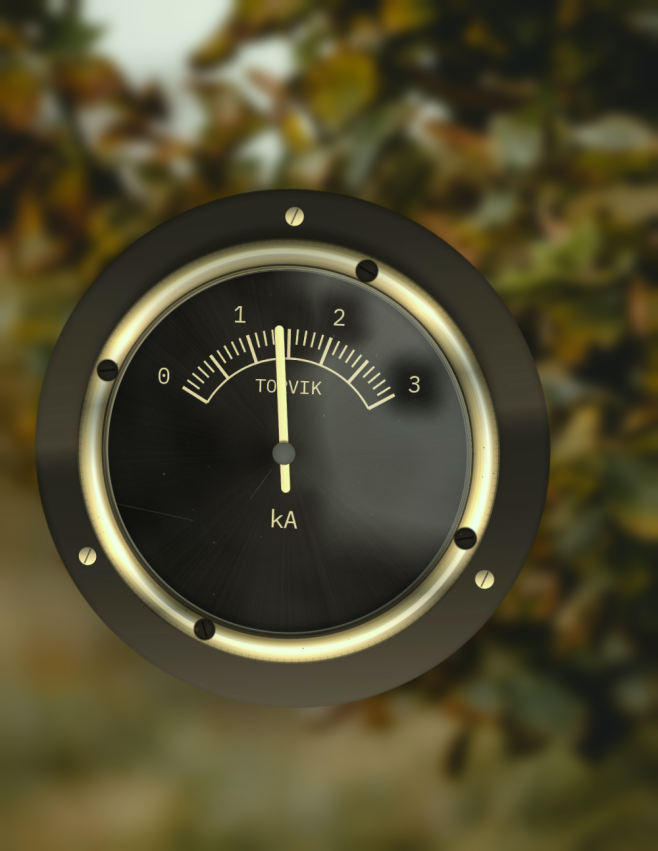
1.4 kA
